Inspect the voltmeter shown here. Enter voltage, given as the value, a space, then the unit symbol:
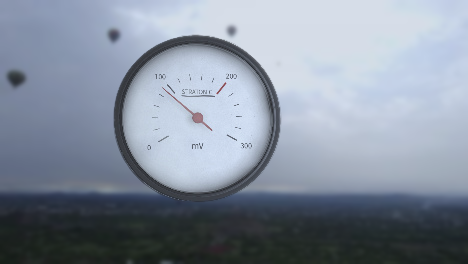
90 mV
